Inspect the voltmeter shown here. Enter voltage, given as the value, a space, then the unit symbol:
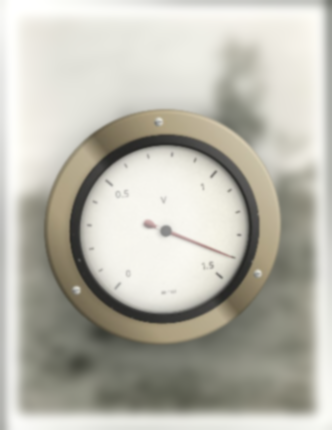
1.4 V
